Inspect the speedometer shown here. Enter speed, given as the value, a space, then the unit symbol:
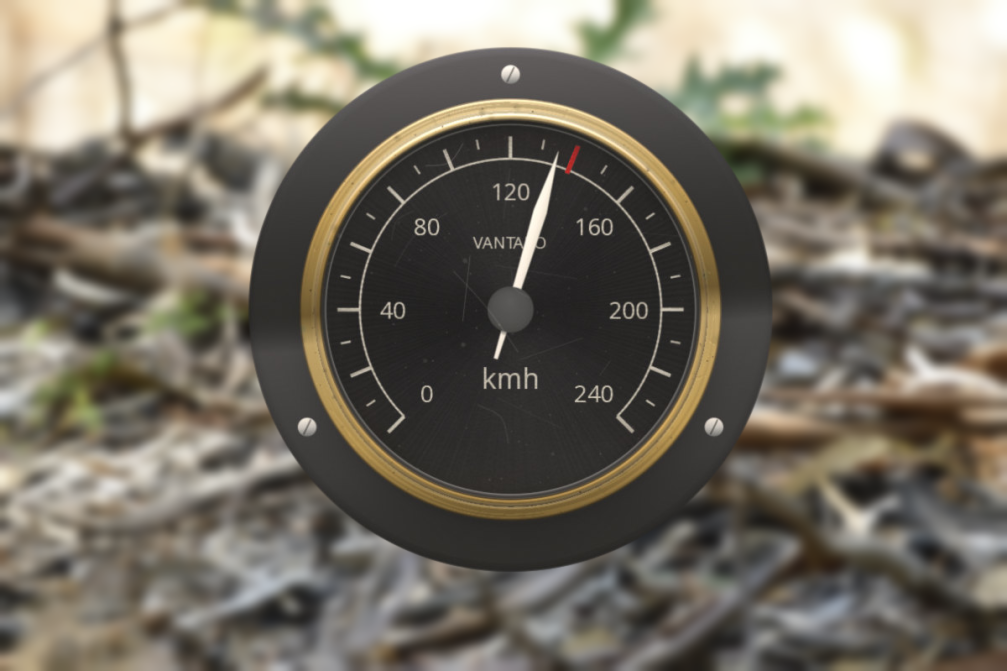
135 km/h
